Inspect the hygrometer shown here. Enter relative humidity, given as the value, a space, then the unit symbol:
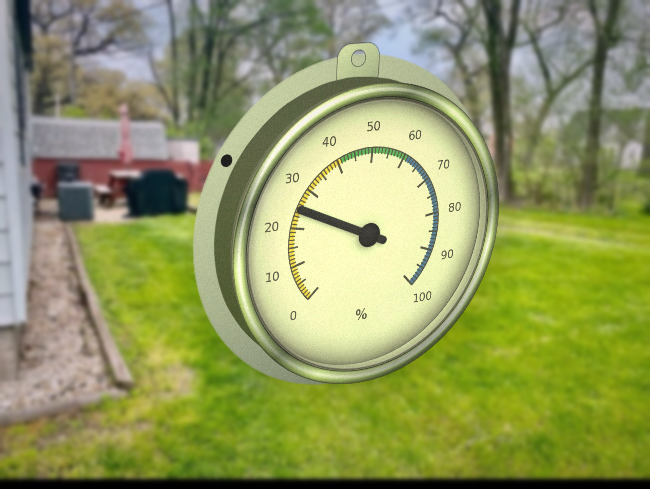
25 %
